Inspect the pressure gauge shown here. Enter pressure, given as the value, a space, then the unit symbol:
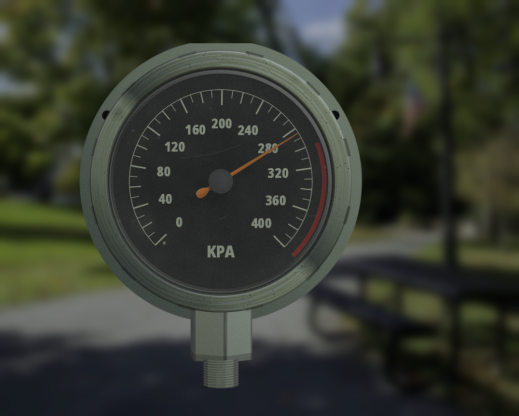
285 kPa
